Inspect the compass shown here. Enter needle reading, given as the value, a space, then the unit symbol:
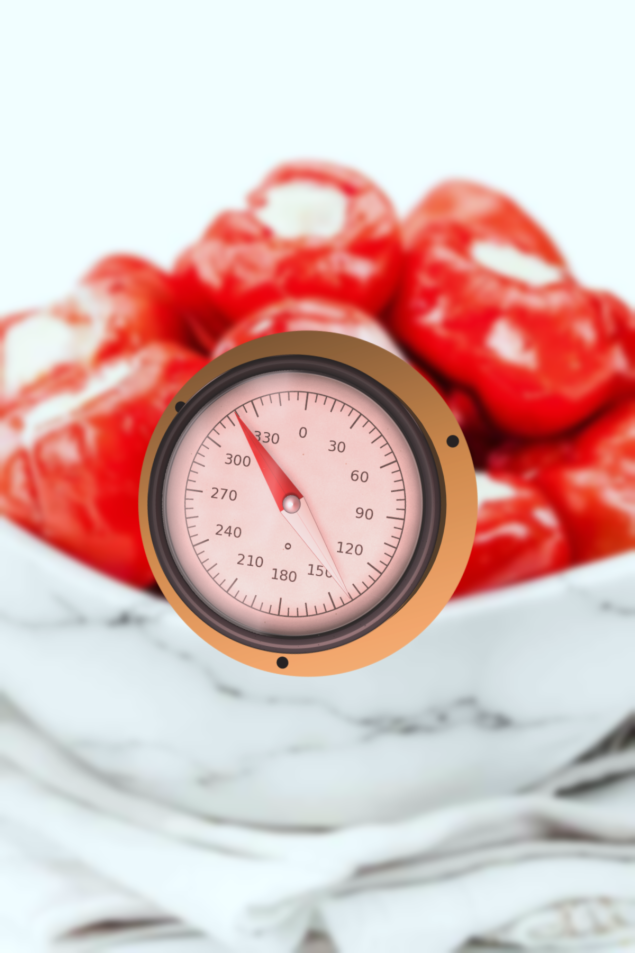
320 °
